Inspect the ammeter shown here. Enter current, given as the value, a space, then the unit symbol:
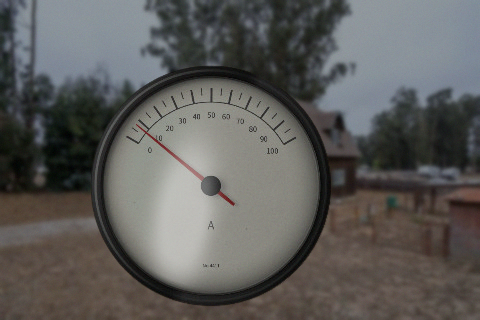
7.5 A
